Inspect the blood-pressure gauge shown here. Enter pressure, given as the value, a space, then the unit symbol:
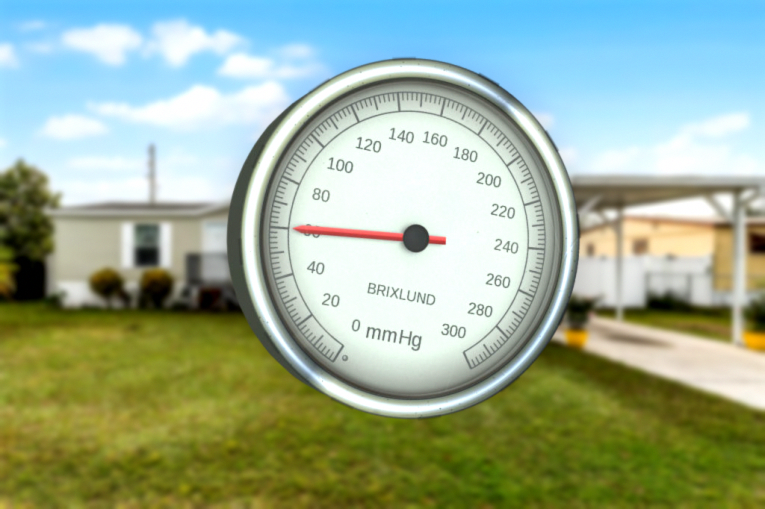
60 mmHg
